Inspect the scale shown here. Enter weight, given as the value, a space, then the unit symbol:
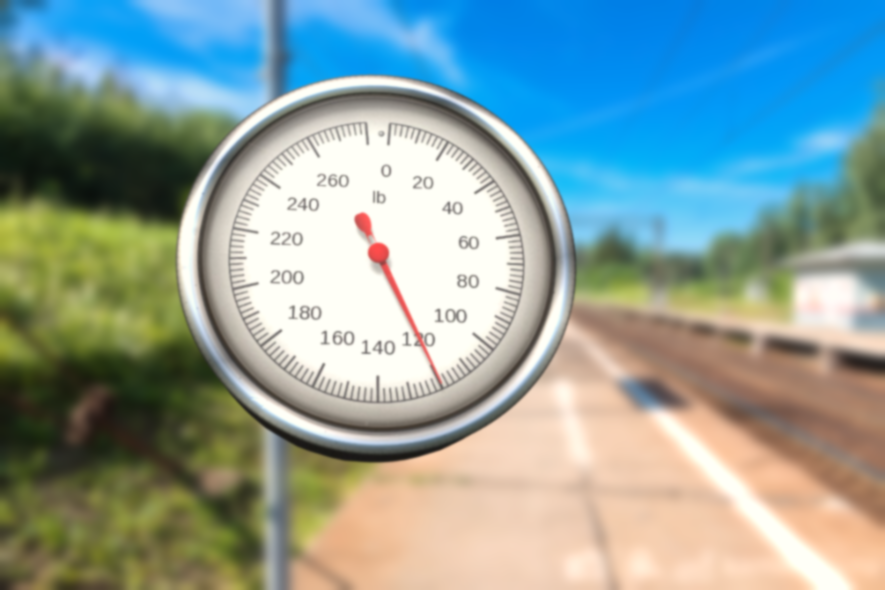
120 lb
